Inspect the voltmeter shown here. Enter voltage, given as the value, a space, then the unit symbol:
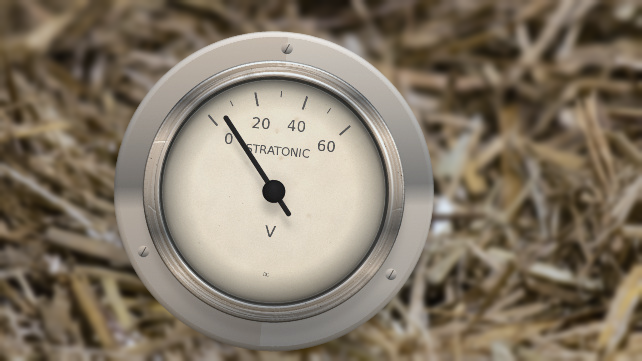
5 V
